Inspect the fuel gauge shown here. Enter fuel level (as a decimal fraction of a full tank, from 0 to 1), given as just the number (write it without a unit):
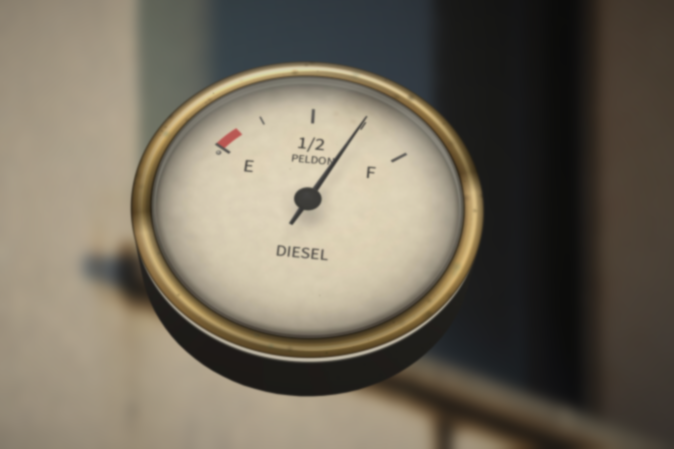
0.75
